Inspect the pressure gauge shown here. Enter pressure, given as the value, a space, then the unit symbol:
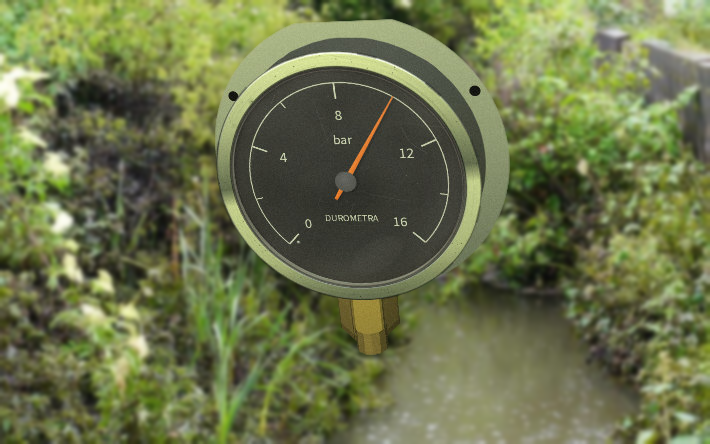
10 bar
